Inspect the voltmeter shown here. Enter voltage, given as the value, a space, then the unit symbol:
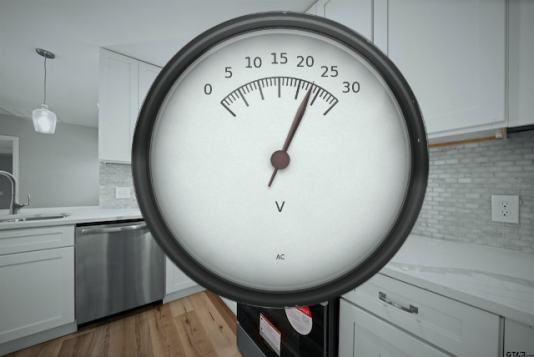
23 V
